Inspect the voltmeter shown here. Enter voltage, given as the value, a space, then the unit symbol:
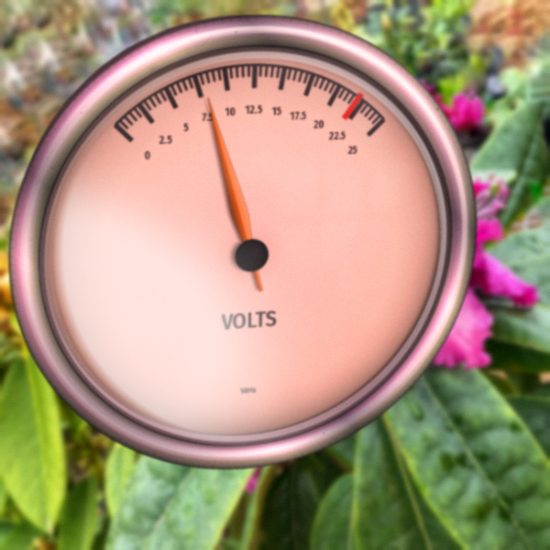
8 V
